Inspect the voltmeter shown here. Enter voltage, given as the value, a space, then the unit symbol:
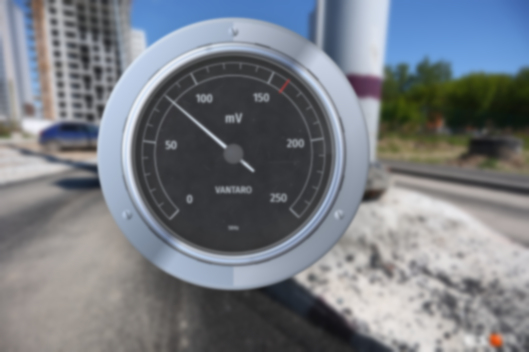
80 mV
